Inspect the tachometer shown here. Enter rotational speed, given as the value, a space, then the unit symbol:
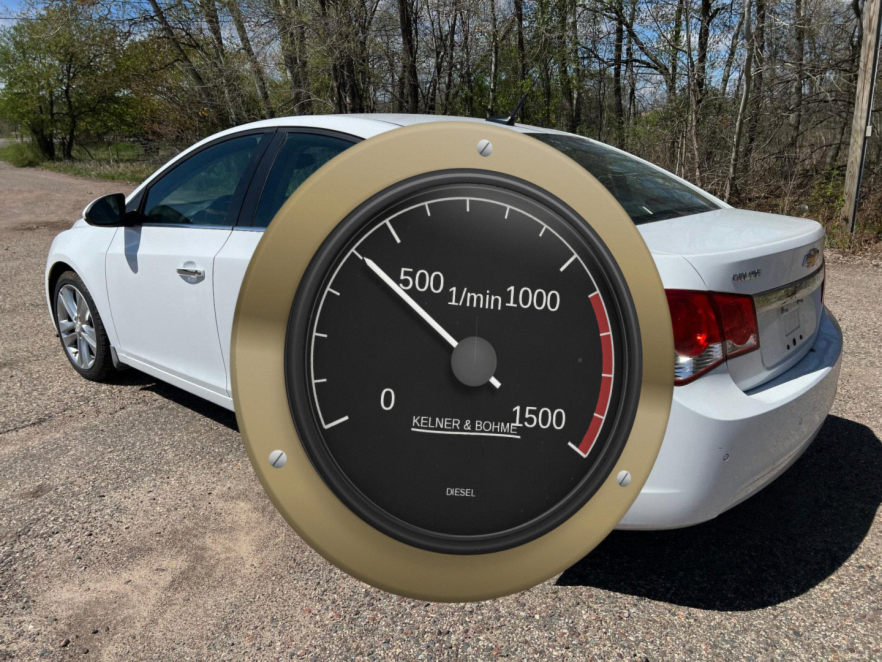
400 rpm
